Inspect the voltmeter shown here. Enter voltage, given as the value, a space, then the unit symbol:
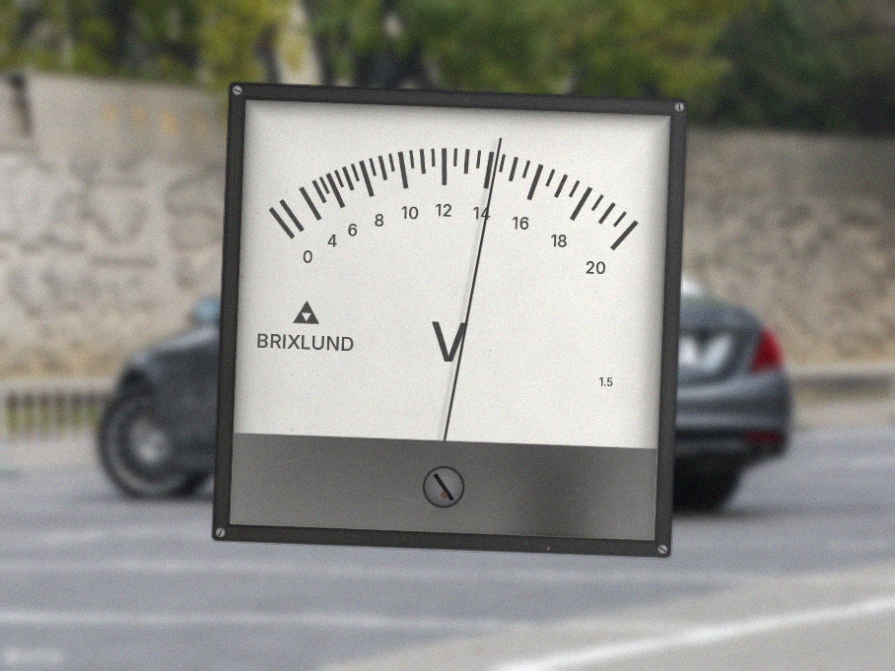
14.25 V
